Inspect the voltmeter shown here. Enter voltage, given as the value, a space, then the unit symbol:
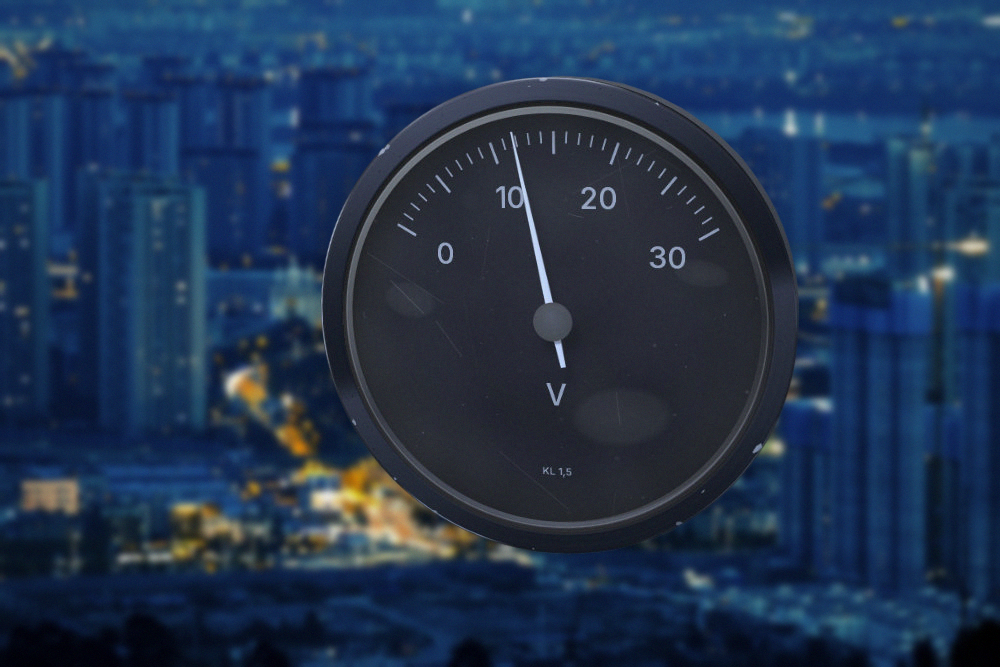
12 V
